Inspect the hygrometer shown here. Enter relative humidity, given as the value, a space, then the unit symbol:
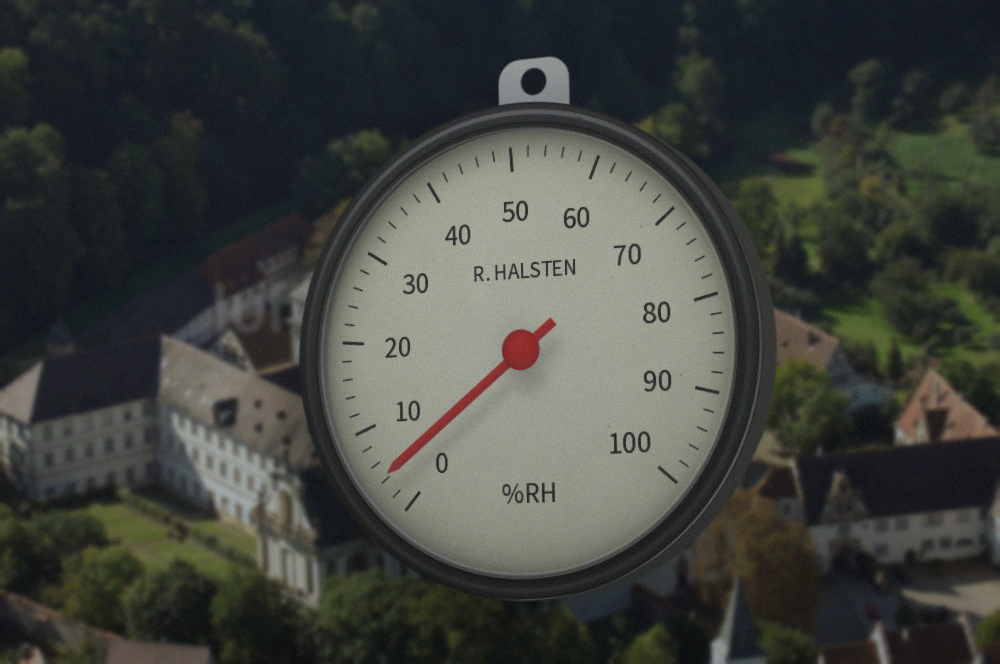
4 %
